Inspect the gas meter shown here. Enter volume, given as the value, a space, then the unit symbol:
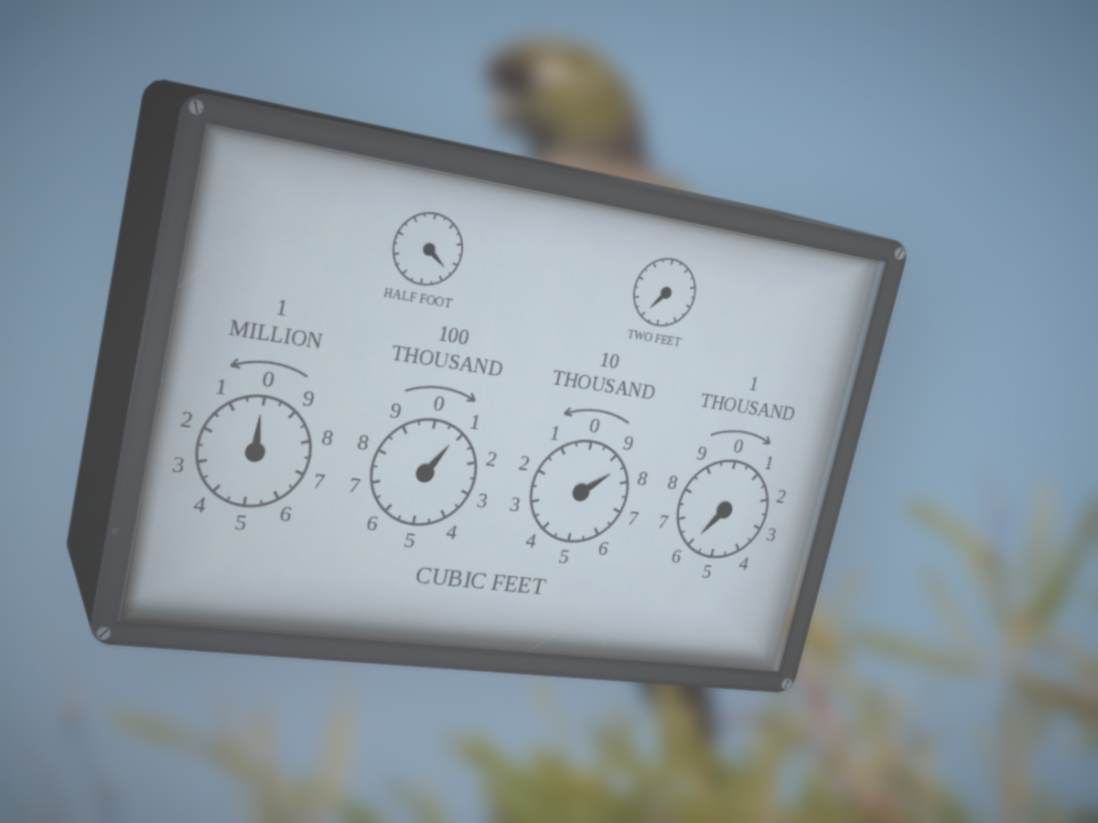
8600 ft³
